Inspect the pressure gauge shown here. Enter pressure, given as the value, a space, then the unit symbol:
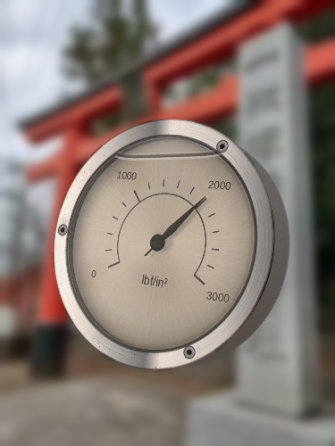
2000 psi
